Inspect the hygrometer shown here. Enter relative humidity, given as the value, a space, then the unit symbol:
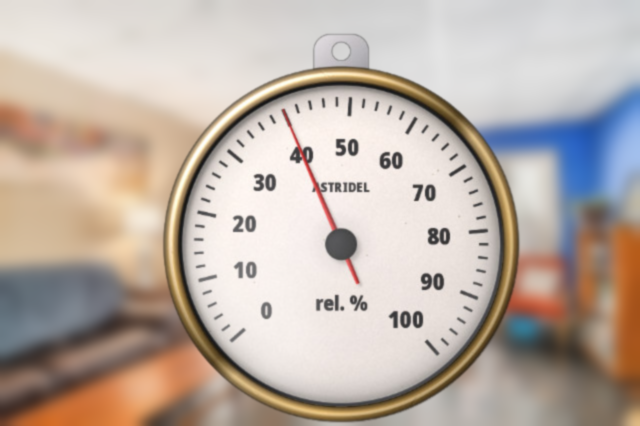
40 %
